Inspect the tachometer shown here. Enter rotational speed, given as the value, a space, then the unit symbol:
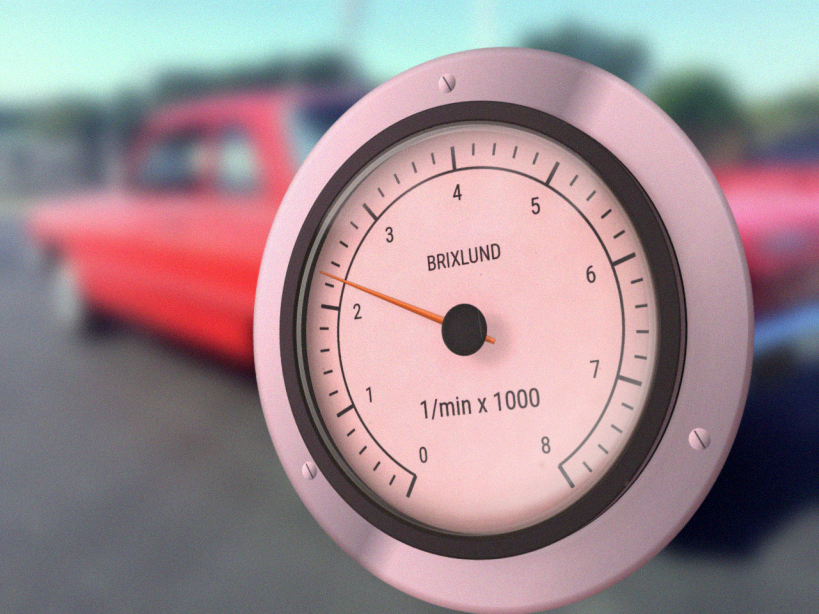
2300 rpm
